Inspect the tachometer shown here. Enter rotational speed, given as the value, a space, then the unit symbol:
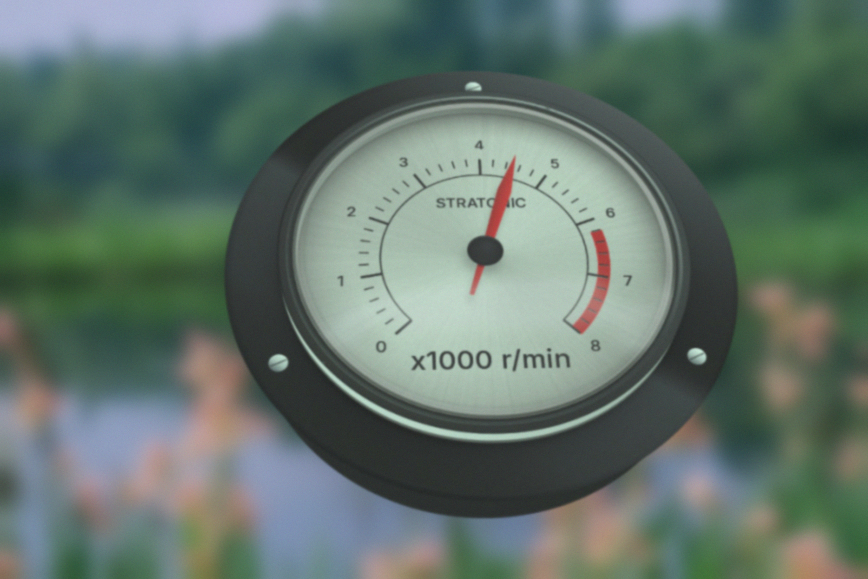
4500 rpm
